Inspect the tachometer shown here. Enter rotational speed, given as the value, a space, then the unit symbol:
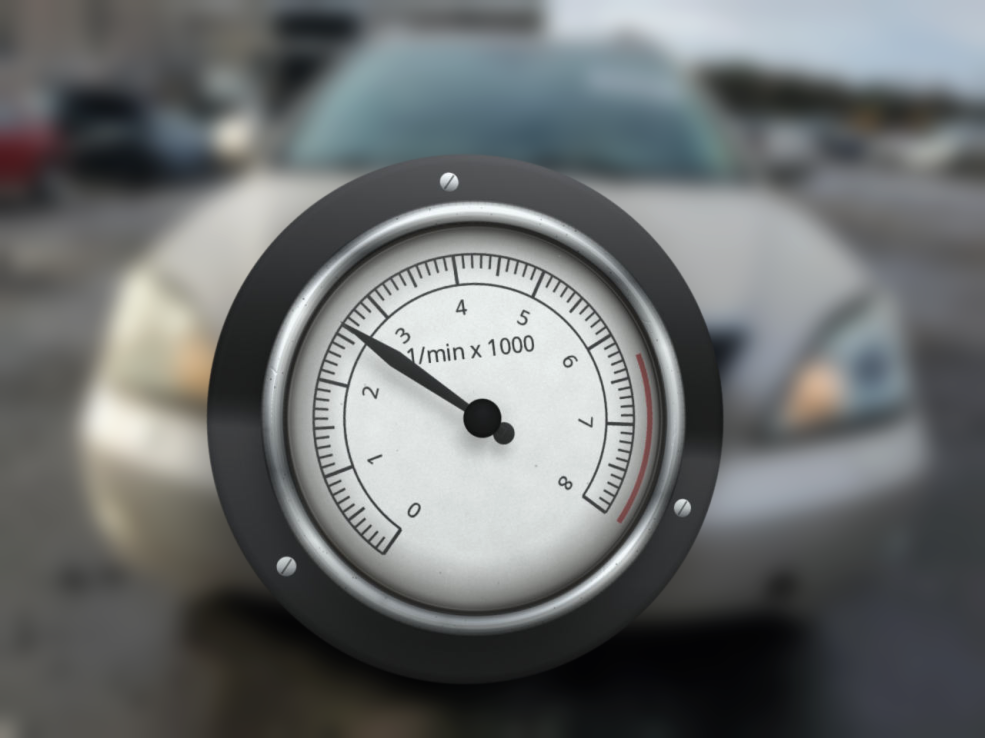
2600 rpm
